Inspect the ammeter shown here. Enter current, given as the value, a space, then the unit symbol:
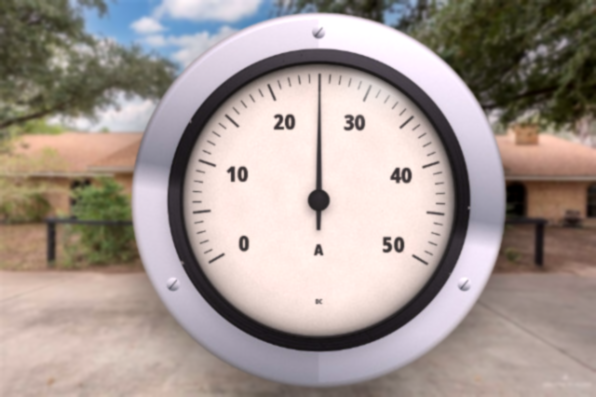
25 A
